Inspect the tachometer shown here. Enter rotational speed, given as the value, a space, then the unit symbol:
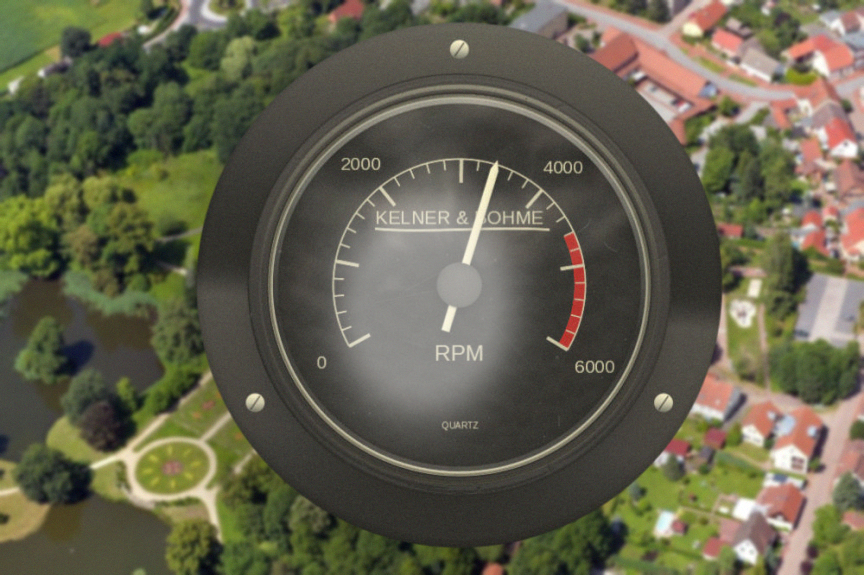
3400 rpm
